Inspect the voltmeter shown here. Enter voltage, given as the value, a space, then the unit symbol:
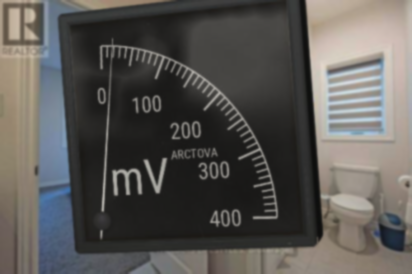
20 mV
